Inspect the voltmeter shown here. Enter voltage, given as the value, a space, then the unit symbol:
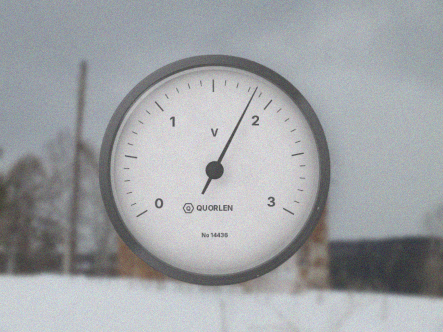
1.85 V
